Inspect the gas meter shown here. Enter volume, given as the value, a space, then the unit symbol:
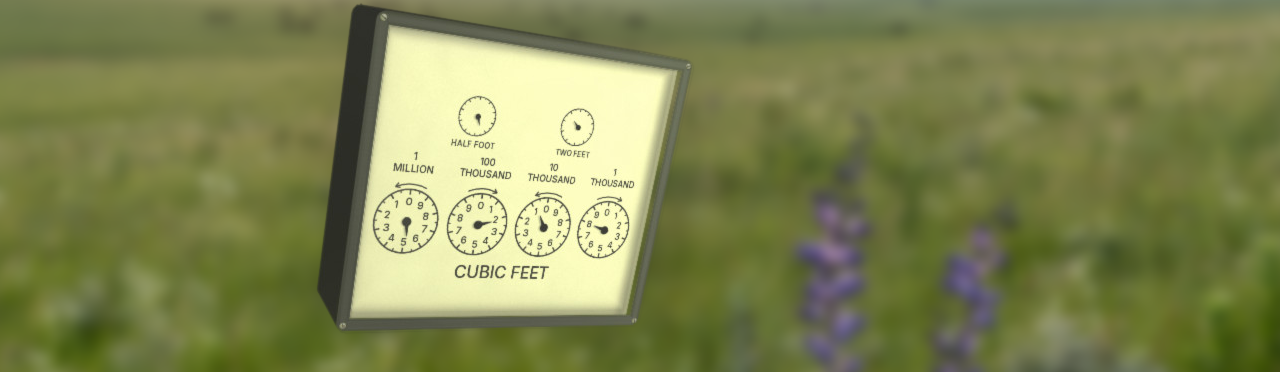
520800 ft³
